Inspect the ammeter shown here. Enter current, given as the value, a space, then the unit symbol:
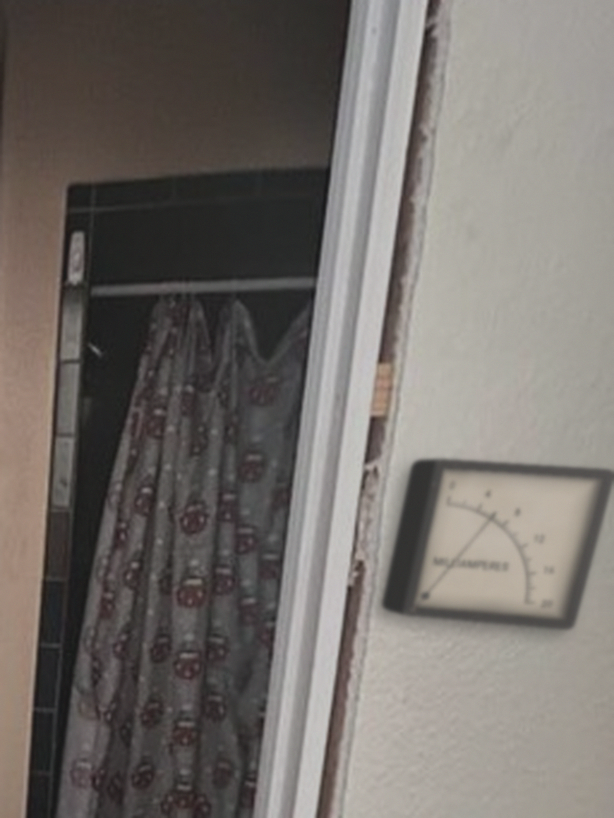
6 mA
